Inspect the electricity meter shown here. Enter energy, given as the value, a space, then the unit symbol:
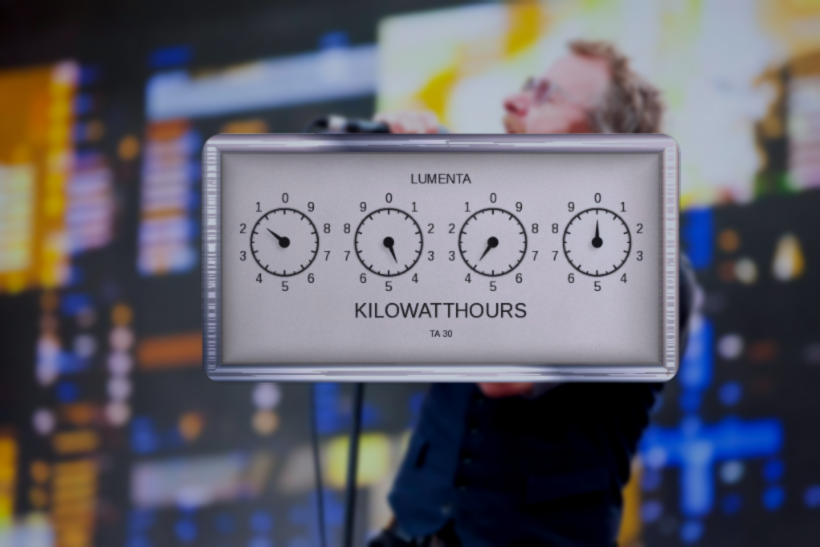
1440 kWh
